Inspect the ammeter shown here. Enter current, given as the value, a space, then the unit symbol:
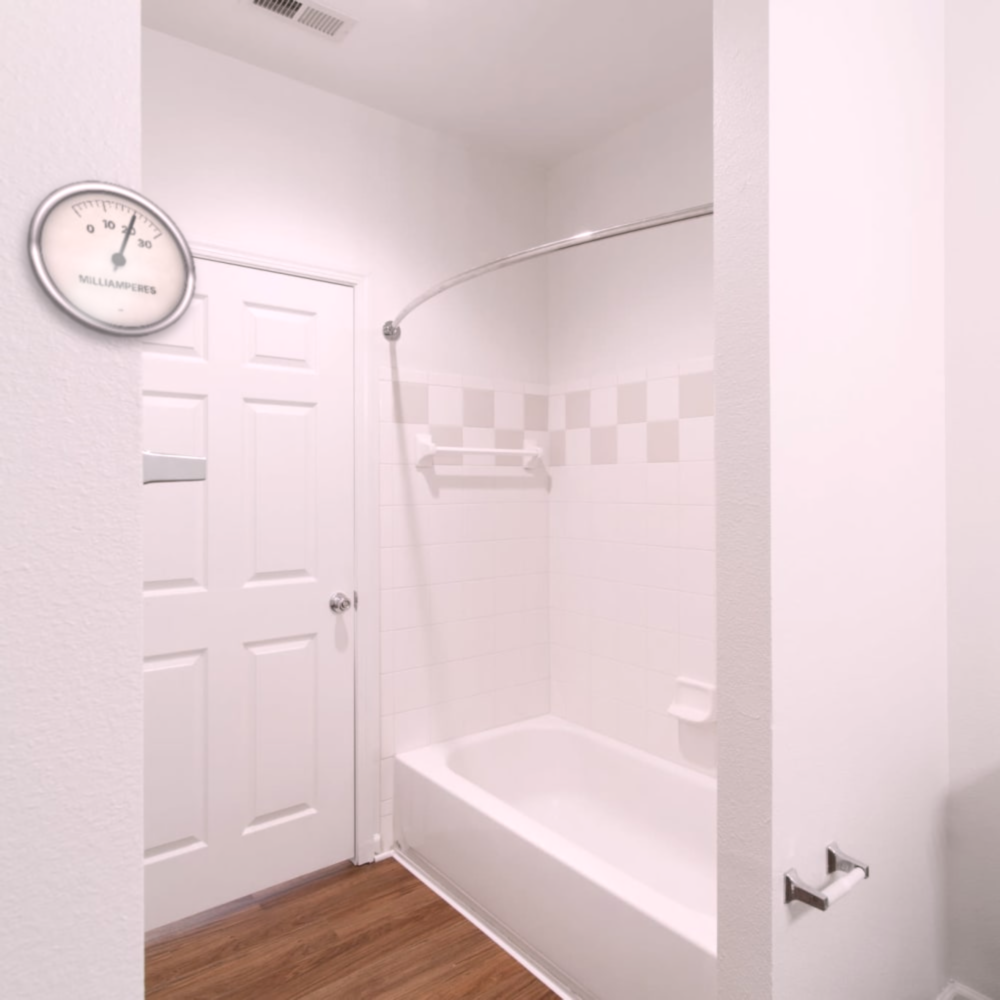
20 mA
